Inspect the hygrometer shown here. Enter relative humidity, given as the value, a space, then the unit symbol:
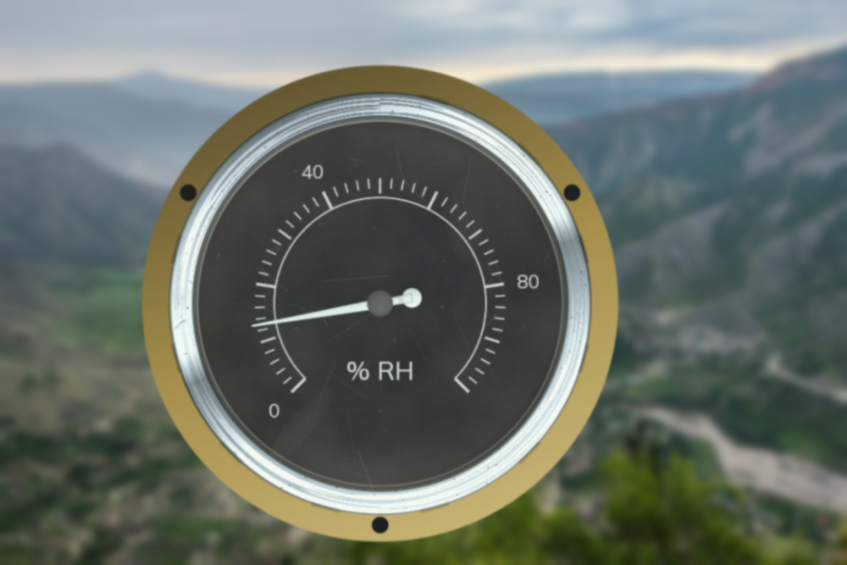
13 %
